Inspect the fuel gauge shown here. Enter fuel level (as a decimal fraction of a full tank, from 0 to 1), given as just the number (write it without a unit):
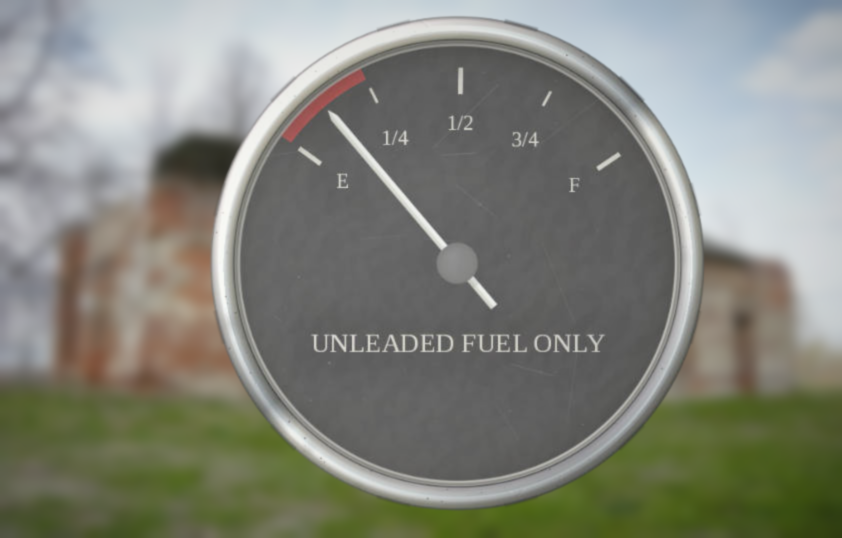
0.125
